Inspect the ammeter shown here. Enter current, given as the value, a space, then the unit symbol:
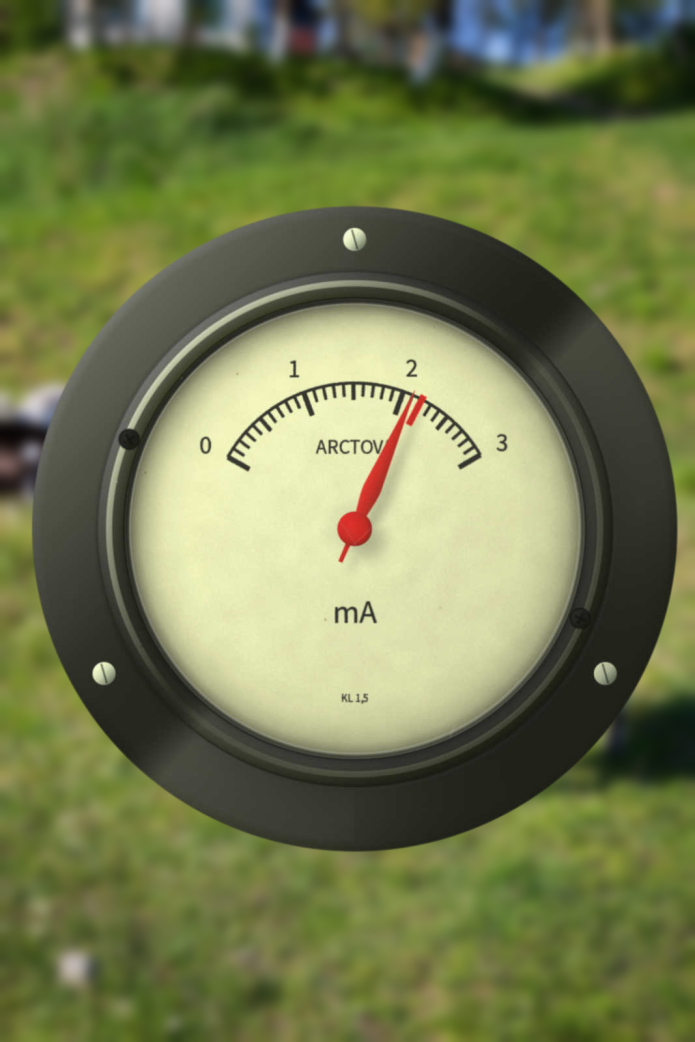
2.1 mA
